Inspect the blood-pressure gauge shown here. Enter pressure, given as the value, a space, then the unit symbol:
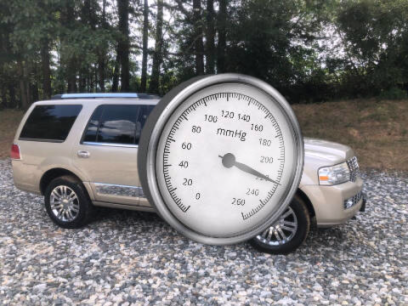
220 mmHg
